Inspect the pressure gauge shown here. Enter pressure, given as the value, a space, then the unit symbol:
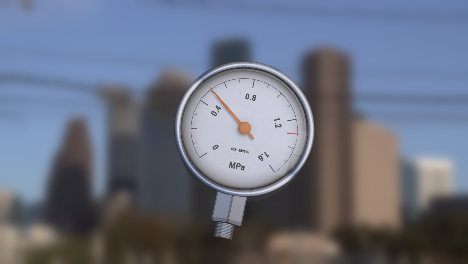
0.5 MPa
